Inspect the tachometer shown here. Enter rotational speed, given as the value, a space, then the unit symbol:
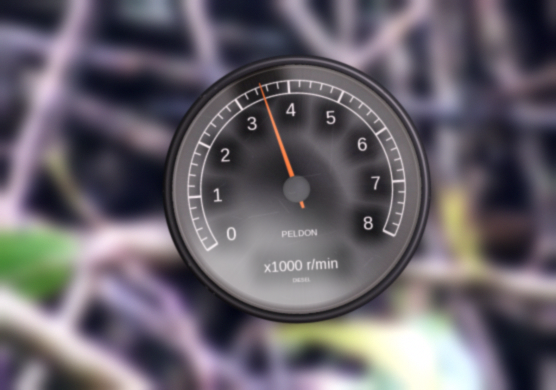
3500 rpm
